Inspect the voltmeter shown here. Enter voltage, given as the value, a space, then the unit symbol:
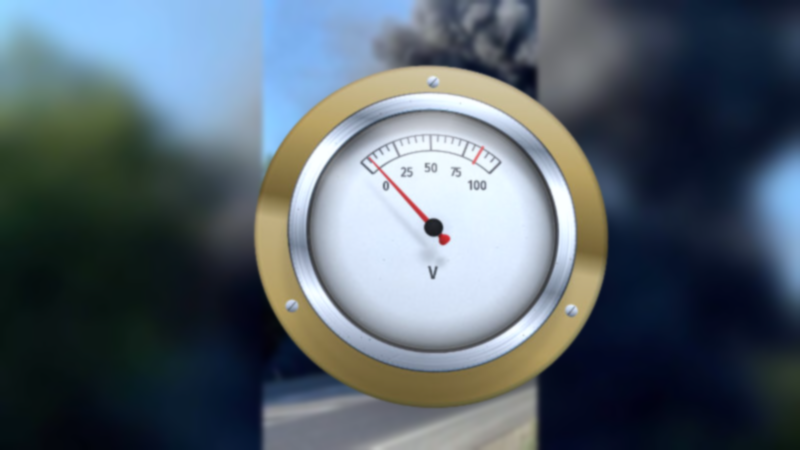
5 V
